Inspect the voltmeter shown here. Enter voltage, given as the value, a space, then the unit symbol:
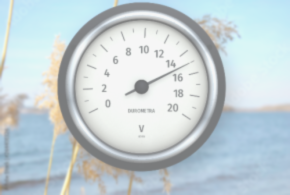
15 V
